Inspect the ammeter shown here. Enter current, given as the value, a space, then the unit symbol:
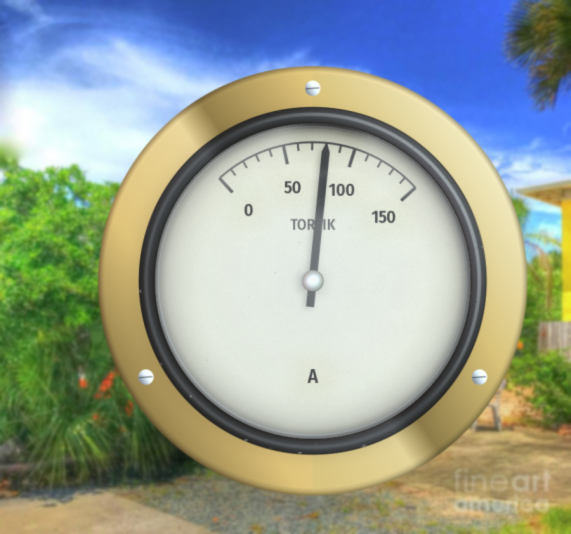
80 A
